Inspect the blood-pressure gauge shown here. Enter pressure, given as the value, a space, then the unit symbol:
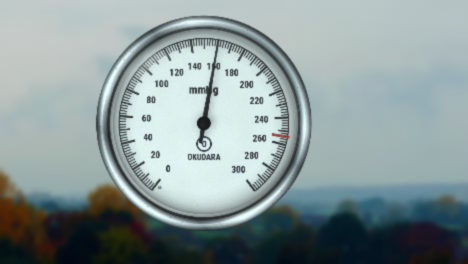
160 mmHg
